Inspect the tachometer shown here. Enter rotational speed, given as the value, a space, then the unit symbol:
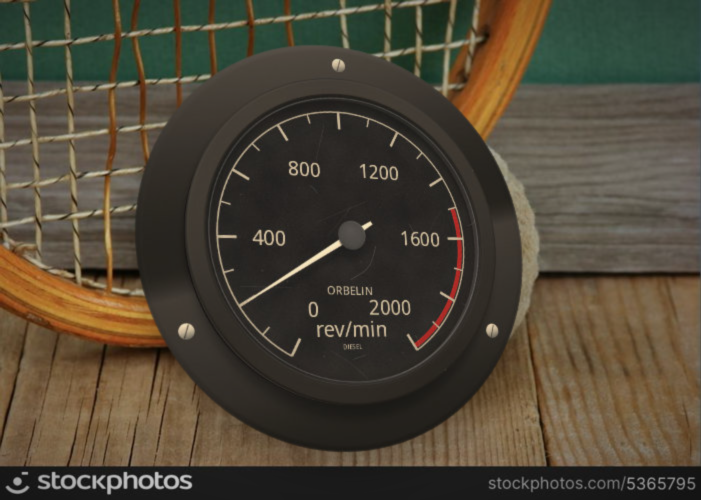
200 rpm
